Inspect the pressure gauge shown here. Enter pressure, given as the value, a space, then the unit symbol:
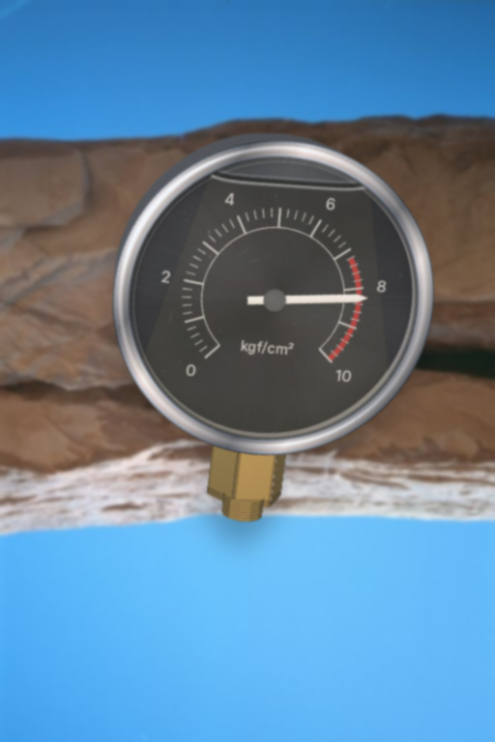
8.2 kg/cm²
